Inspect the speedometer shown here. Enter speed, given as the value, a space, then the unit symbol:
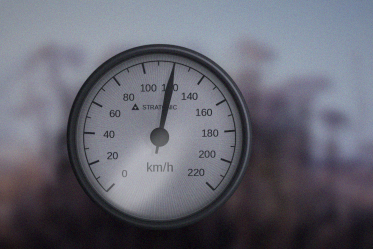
120 km/h
